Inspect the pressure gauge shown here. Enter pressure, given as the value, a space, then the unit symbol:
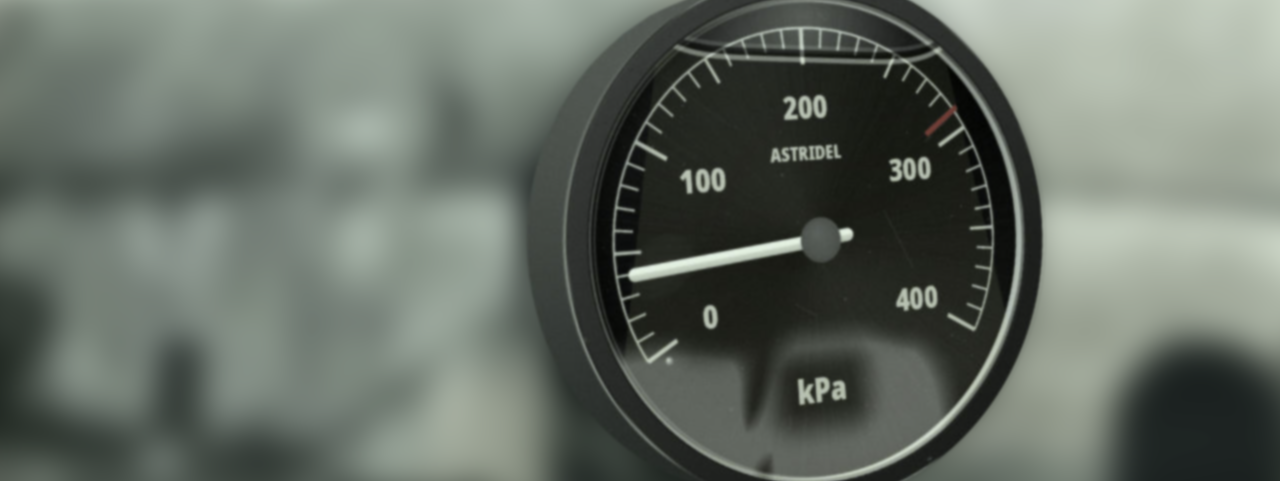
40 kPa
